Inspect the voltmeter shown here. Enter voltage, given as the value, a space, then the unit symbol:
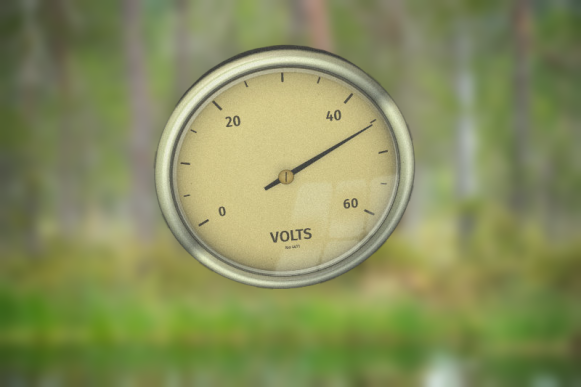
45 V
